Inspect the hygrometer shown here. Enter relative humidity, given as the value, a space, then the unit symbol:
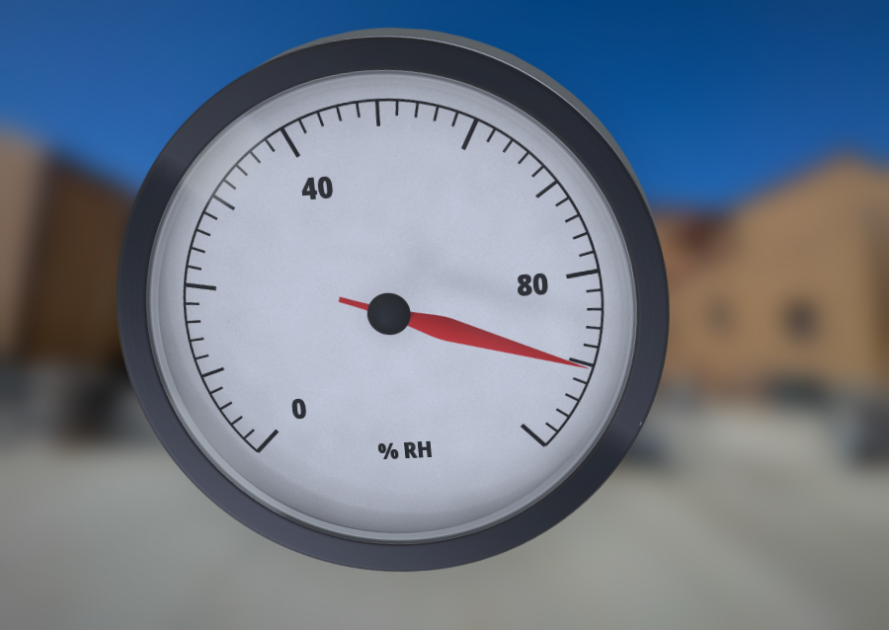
90 %
